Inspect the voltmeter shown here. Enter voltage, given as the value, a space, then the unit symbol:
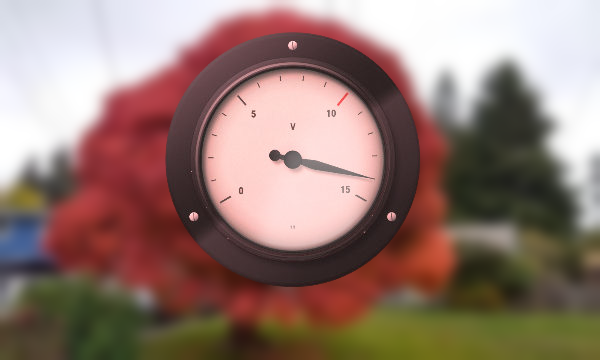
14 V
